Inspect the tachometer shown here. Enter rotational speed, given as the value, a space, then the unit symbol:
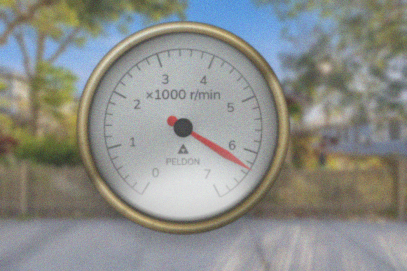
6300 rpm
